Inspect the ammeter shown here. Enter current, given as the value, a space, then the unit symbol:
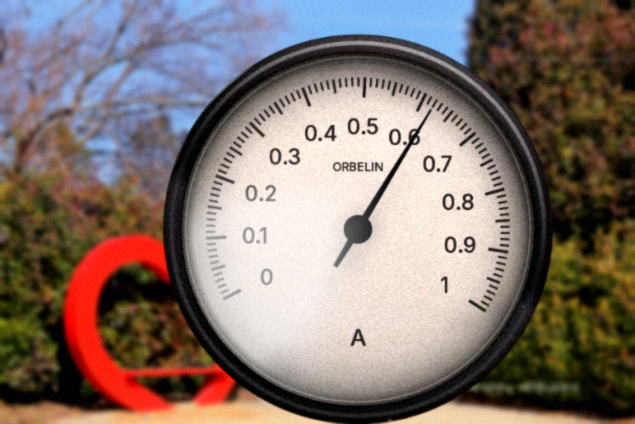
0.62 A
